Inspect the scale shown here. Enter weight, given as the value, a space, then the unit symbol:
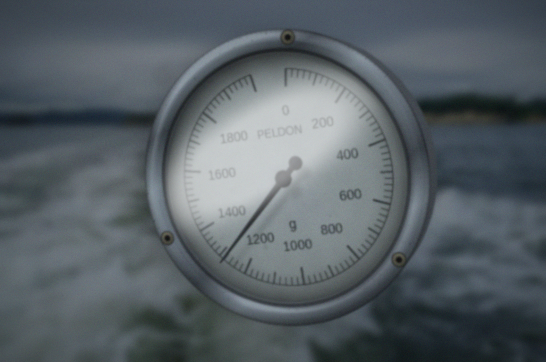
1280 g
